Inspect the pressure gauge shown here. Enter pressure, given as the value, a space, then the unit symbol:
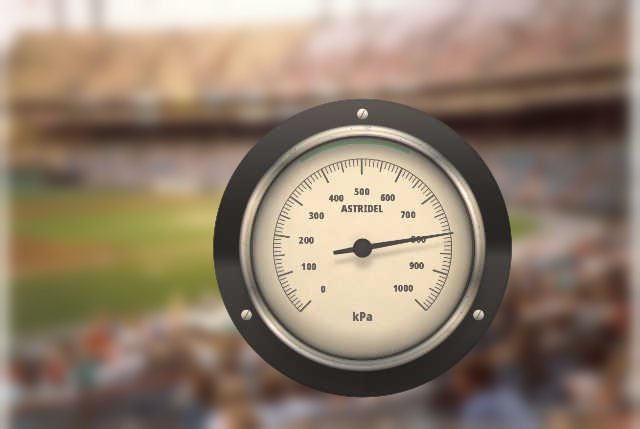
800 kPa
